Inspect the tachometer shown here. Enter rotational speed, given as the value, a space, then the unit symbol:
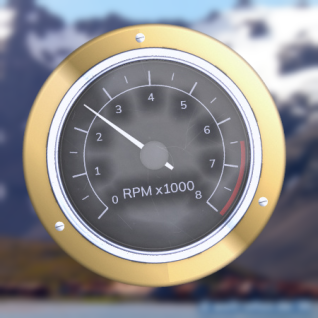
2500 rpm
